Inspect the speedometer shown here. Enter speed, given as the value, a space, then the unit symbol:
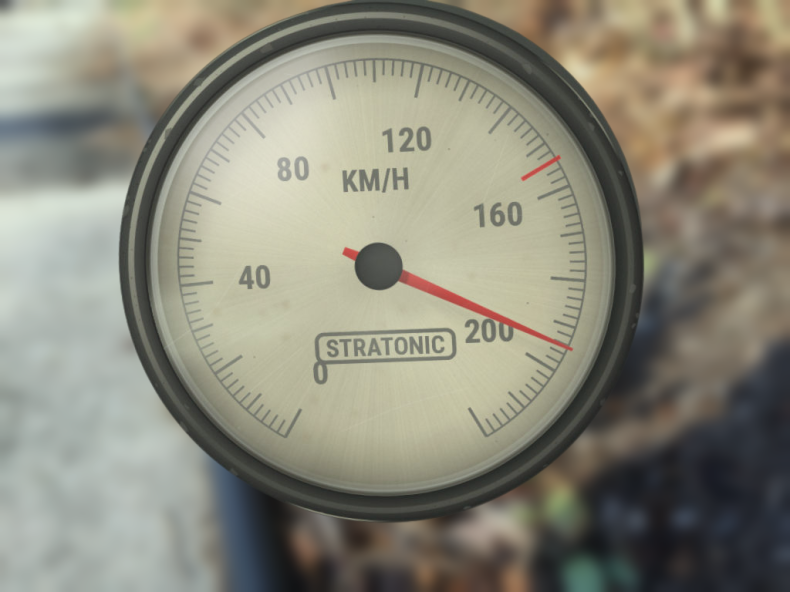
194 km/h
